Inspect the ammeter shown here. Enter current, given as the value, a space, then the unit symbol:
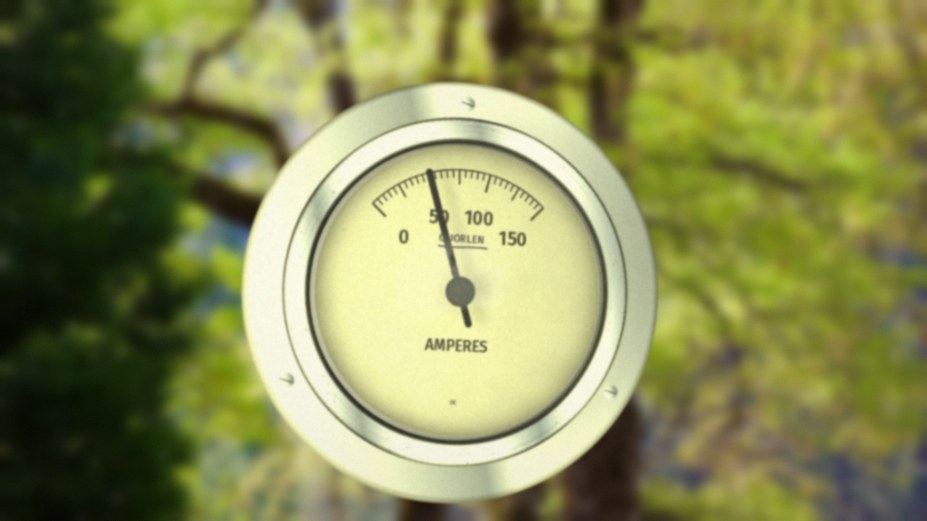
50 A
